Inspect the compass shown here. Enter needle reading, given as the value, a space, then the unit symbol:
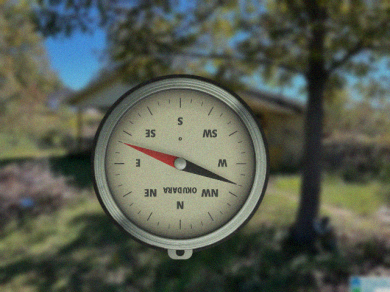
110 °
